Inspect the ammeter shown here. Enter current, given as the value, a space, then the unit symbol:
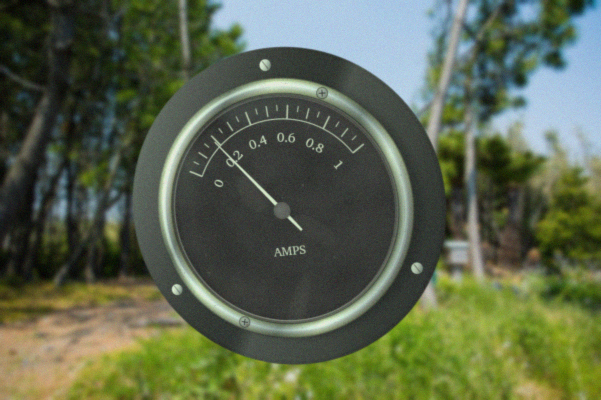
0.2 A
